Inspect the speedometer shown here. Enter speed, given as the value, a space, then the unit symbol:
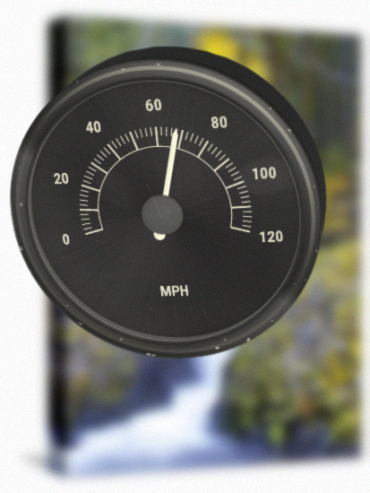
68 mph
